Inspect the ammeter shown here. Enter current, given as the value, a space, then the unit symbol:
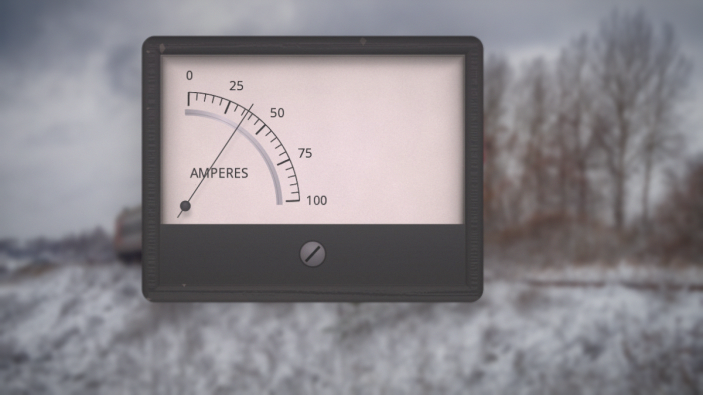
37.5 A
